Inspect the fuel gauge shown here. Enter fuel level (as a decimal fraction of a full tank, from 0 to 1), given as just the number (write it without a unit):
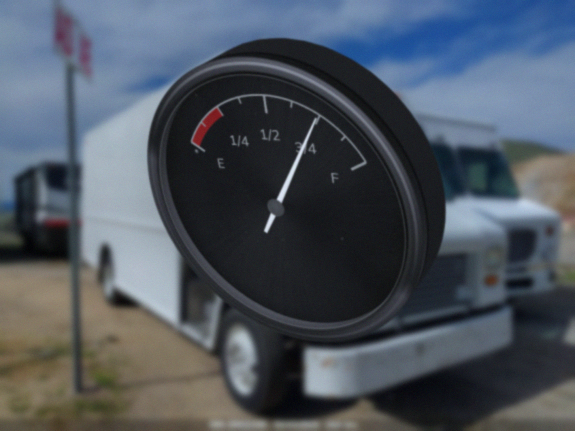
0.75
